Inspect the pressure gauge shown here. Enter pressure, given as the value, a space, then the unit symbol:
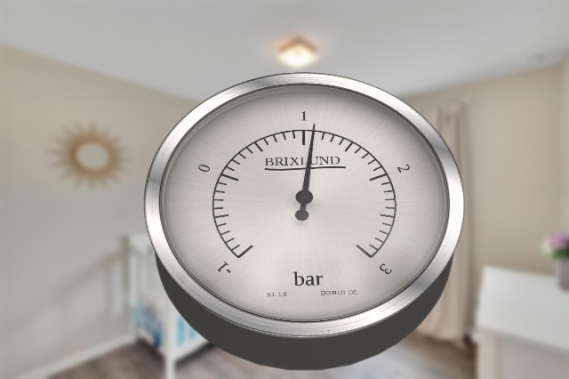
1.1 bar
